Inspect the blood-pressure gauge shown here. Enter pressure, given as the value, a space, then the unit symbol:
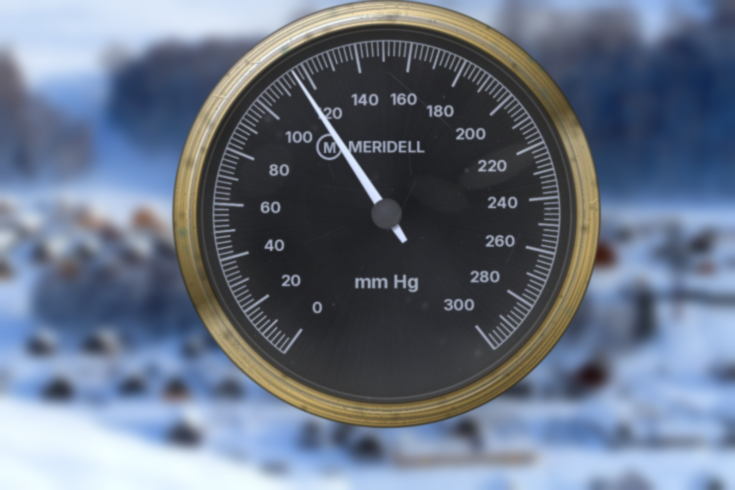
116 mmHg
